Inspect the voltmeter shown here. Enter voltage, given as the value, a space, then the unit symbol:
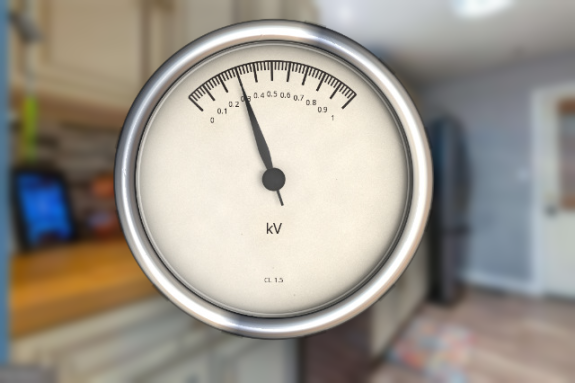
0.3 kV
